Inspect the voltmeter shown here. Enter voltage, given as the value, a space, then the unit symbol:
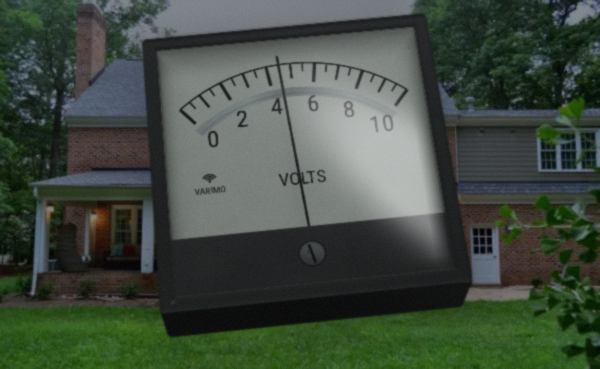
4.5 V
